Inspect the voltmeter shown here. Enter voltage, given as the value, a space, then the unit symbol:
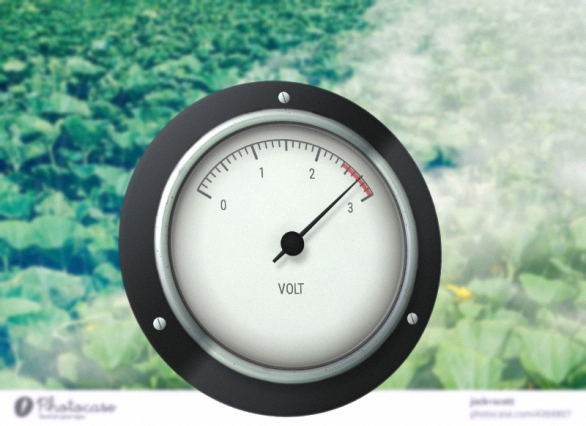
2.7 V
